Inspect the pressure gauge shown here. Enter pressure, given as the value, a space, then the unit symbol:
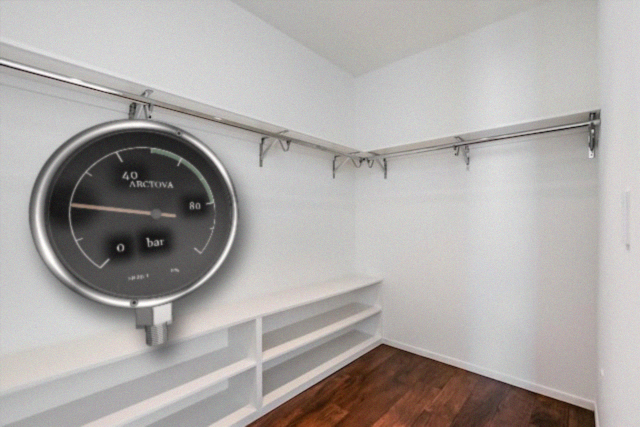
20 bar
